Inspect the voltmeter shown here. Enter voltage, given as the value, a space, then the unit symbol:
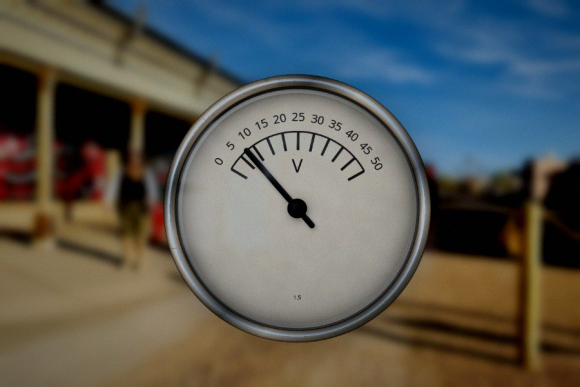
7.5 V
